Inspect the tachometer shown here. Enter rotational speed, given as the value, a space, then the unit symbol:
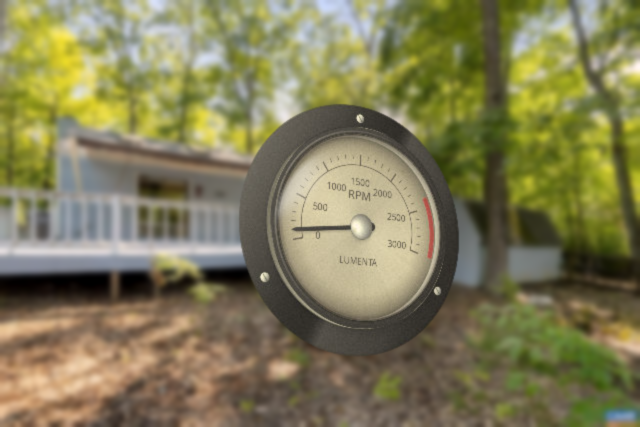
100 rpm
